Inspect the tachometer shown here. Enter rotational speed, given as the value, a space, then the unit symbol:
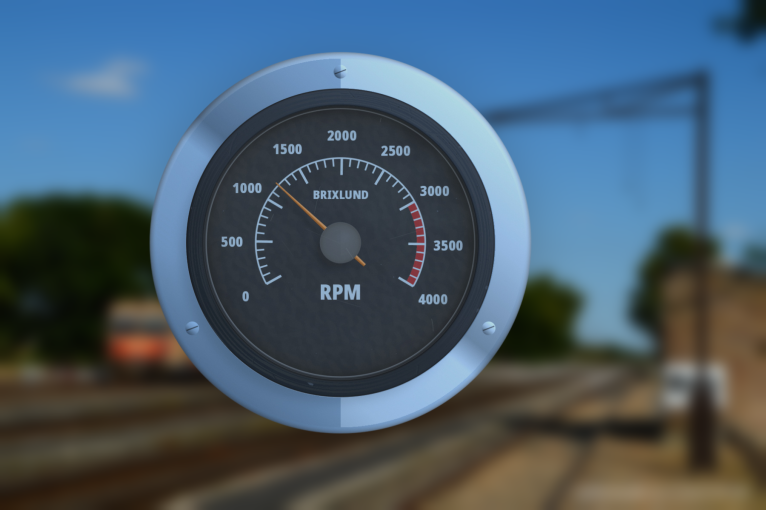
1200 rpm
